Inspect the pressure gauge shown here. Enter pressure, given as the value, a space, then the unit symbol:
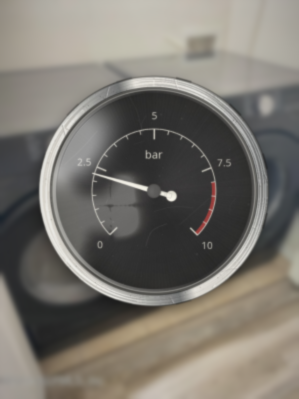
2.25 bar
